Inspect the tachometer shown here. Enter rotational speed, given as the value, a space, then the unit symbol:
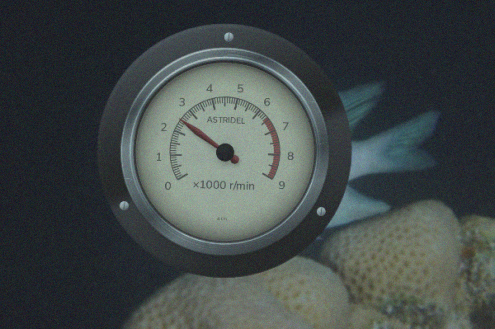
2500 rpm
